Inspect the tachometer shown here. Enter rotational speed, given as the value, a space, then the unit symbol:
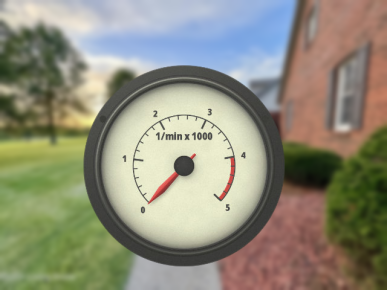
0 rpm
